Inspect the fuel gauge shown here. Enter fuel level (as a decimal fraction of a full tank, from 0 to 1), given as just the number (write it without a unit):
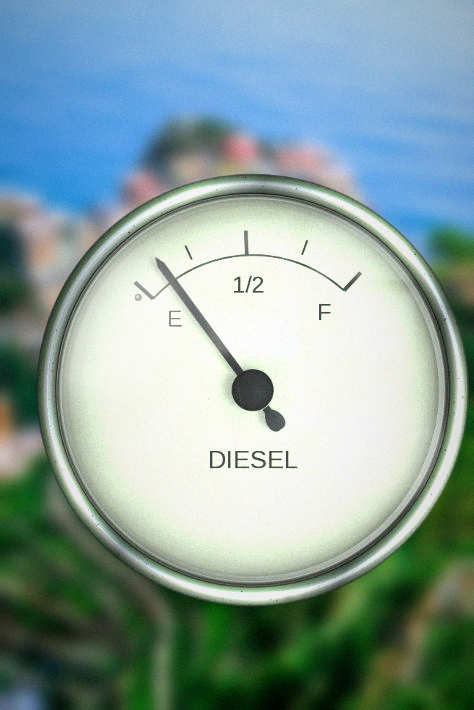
0.125
